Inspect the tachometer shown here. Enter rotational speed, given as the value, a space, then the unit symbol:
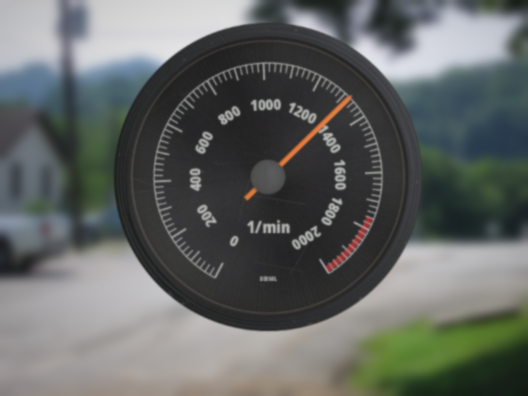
1320 rpm
